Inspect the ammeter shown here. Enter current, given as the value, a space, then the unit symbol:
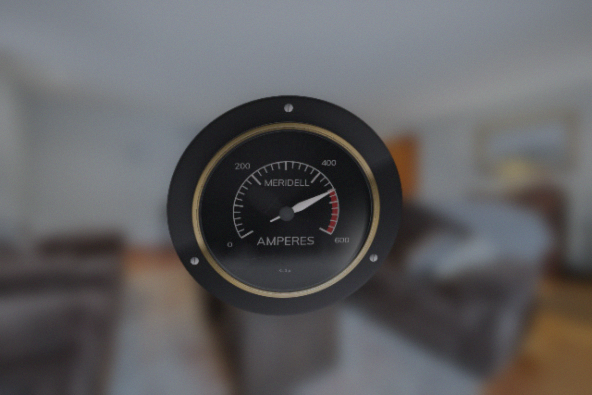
460 A
